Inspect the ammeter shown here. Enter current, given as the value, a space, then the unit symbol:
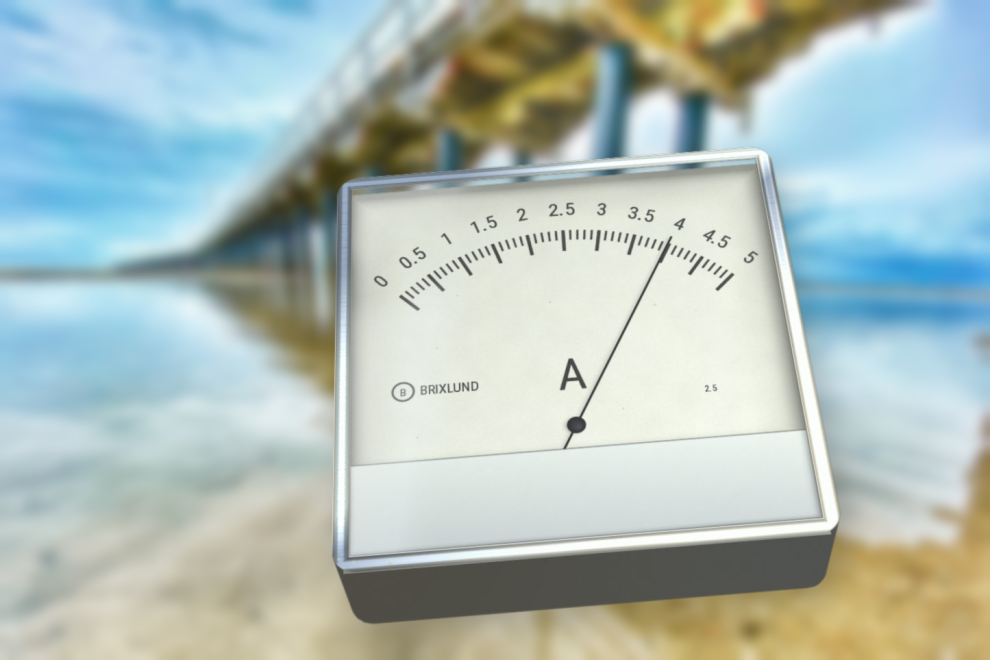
4 A
